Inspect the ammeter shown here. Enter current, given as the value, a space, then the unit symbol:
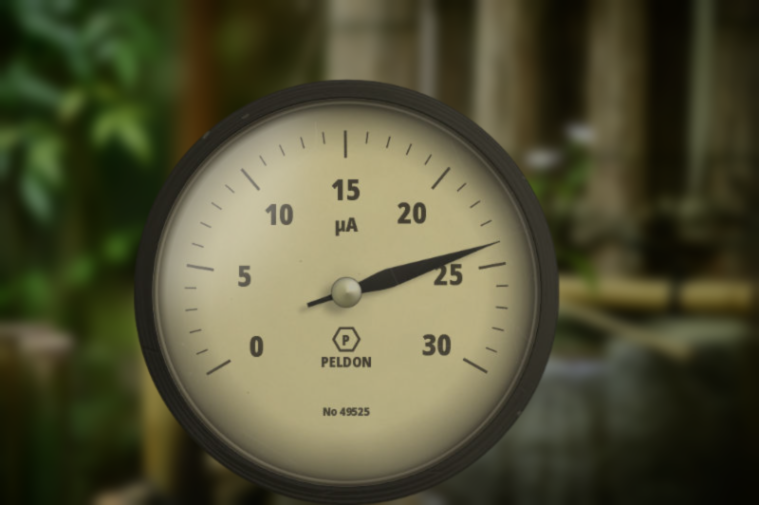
24 µA
